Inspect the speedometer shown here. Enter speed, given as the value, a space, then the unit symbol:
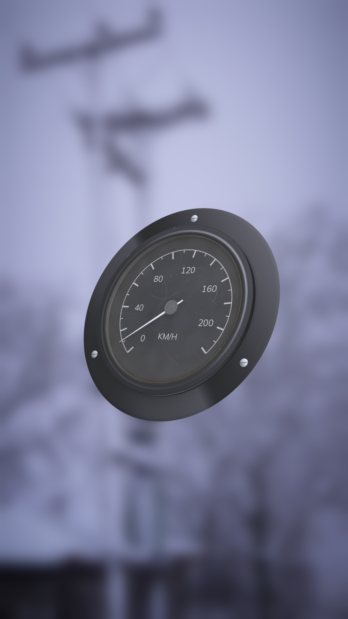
10 km/h
